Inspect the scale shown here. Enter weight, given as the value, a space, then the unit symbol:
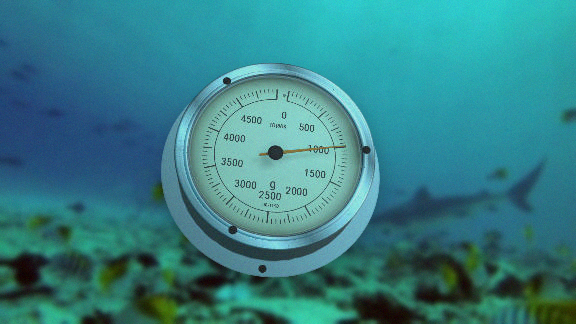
1000 g
